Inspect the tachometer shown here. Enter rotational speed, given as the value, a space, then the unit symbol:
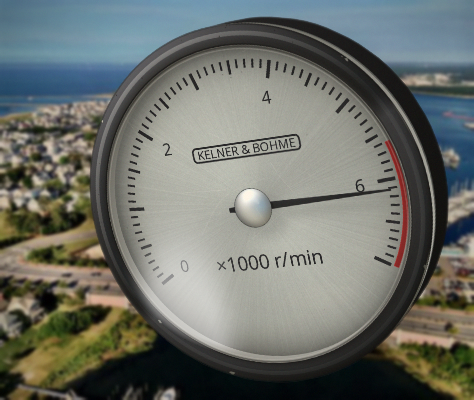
6100 rpm
